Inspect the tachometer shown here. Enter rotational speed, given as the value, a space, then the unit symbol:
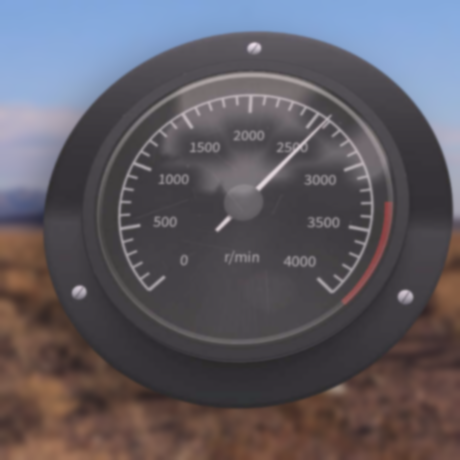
2600 rpm
